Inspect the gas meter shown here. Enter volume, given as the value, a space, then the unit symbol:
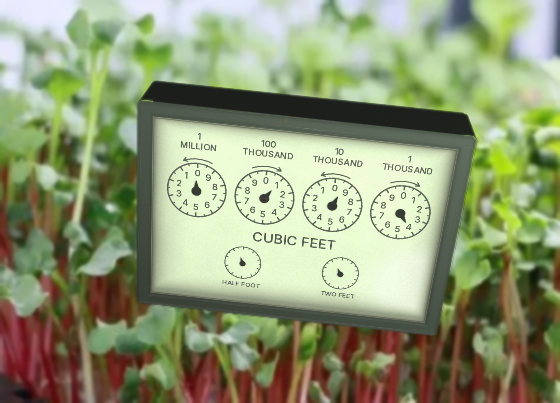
9400 ft³
